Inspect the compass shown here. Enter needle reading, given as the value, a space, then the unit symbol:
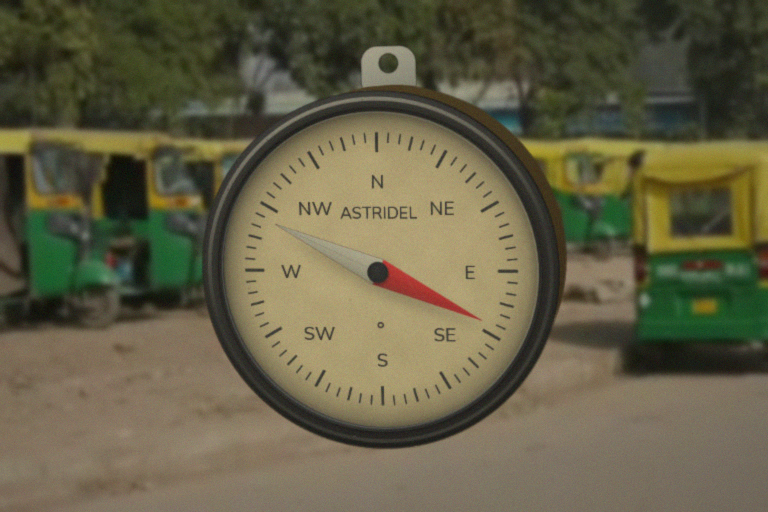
115 °
